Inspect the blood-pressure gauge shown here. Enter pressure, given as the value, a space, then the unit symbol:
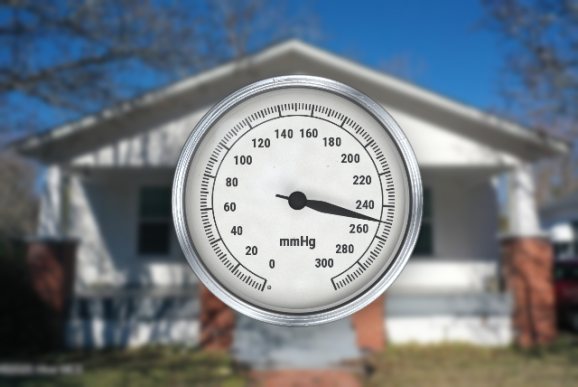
250 mmHg
